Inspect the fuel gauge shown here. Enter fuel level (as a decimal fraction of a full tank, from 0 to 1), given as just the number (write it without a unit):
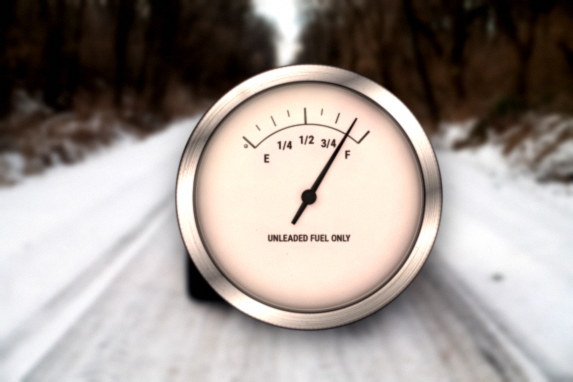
0.875
